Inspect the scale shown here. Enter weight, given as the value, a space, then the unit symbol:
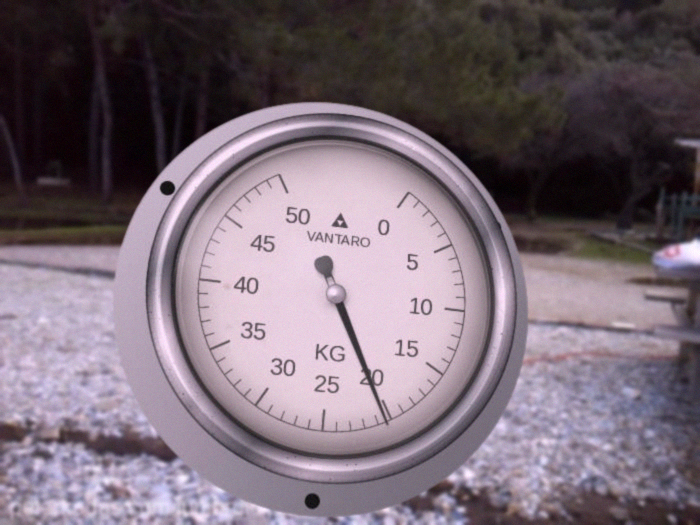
20.5 kg
